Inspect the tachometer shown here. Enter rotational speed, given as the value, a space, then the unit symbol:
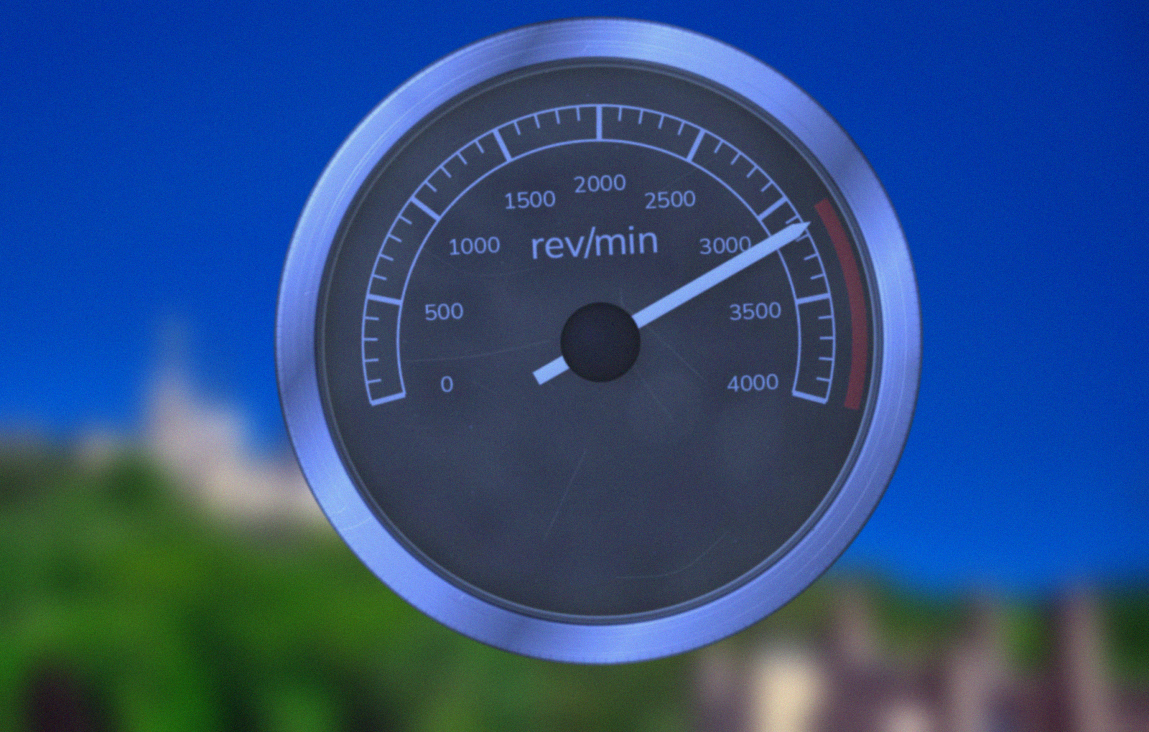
3150 rpm
